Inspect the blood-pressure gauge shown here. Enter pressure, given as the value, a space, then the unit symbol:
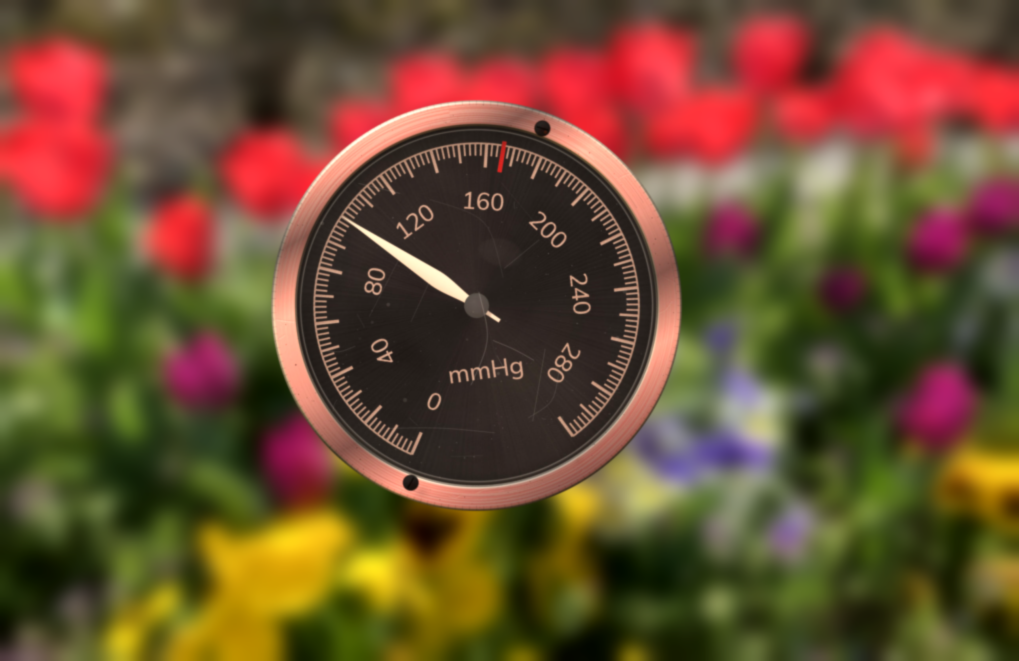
100 mmHg
